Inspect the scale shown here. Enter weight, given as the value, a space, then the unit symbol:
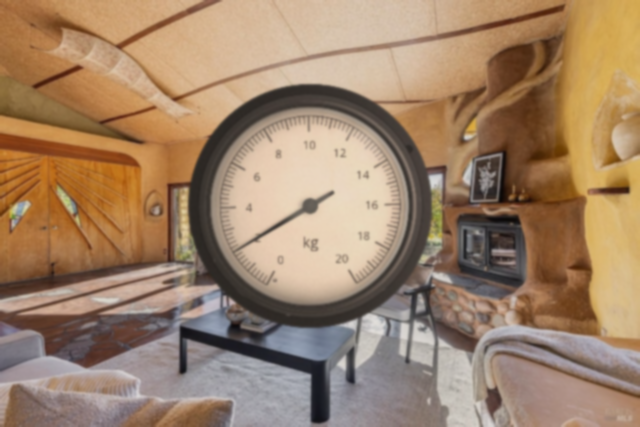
2 kg
